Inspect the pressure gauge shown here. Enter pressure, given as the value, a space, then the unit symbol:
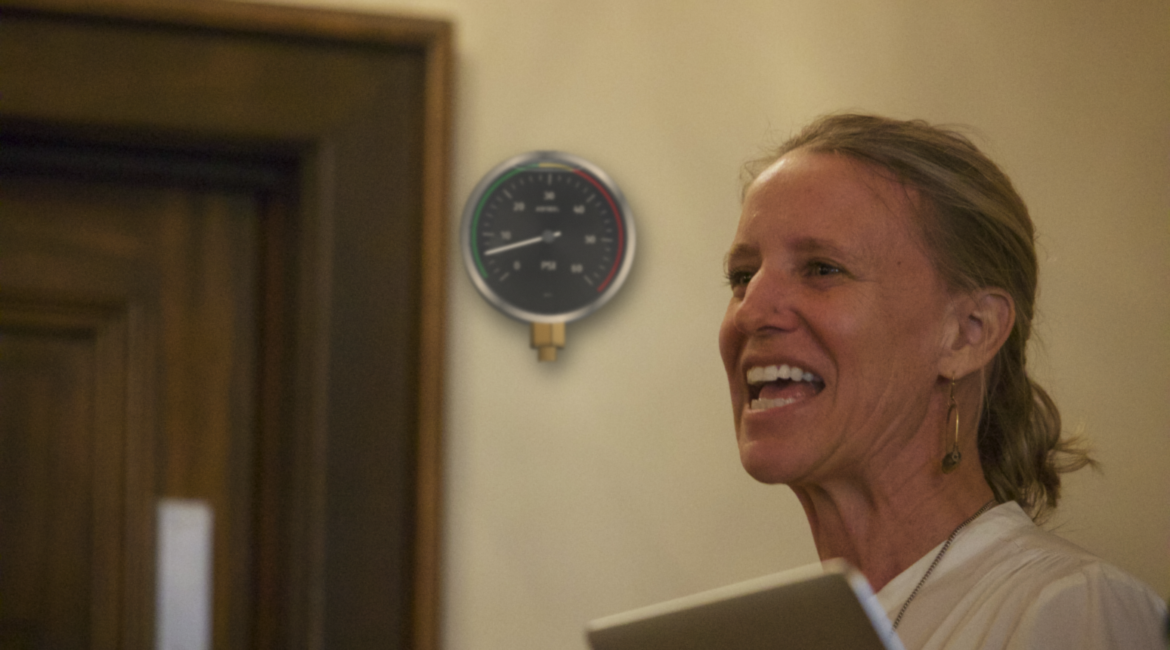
6 psi
